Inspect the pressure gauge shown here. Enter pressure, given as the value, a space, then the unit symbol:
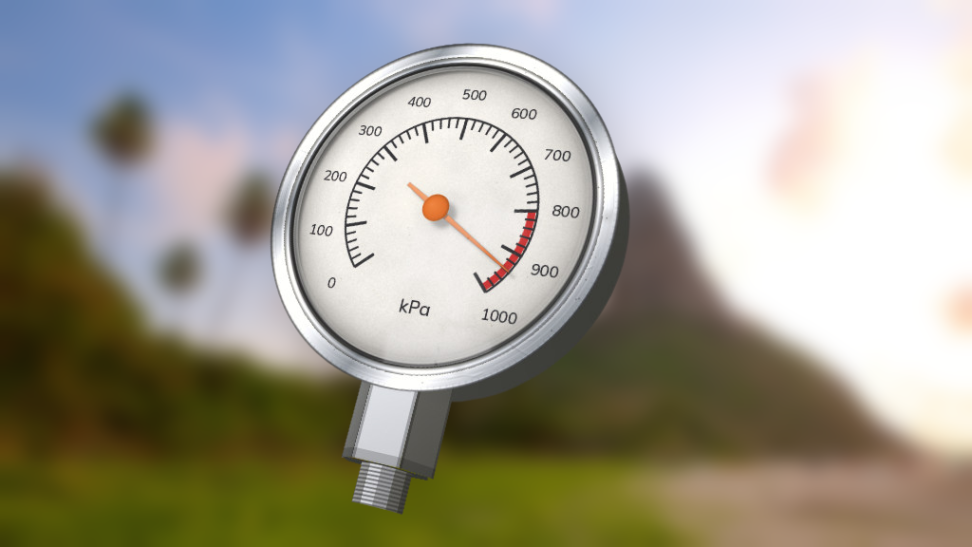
940 kPa
